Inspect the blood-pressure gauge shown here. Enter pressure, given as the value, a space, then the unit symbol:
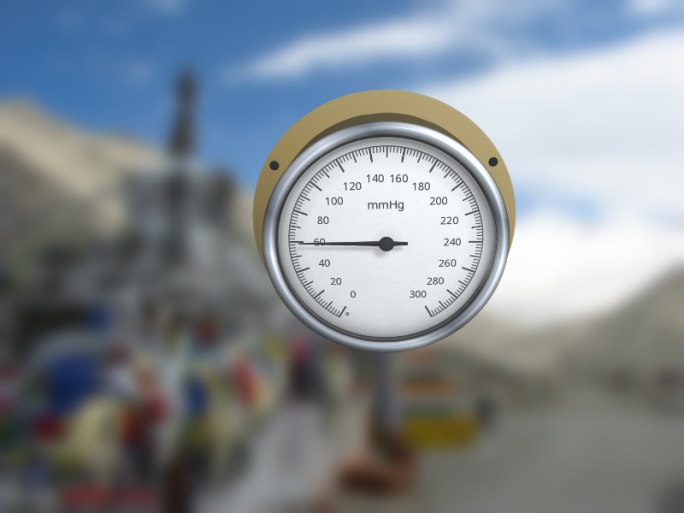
60 mmHg
